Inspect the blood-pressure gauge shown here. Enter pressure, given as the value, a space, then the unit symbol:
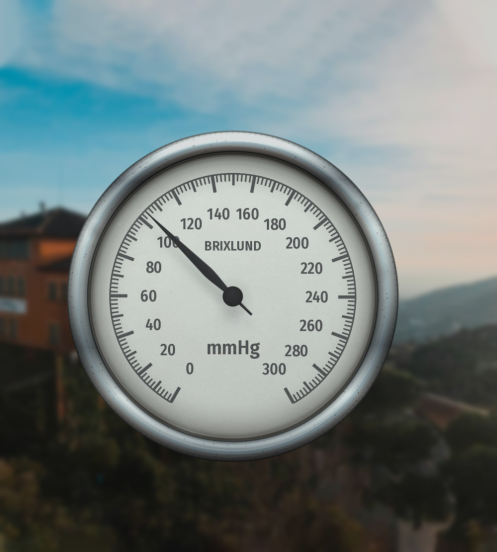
104 mmHg
